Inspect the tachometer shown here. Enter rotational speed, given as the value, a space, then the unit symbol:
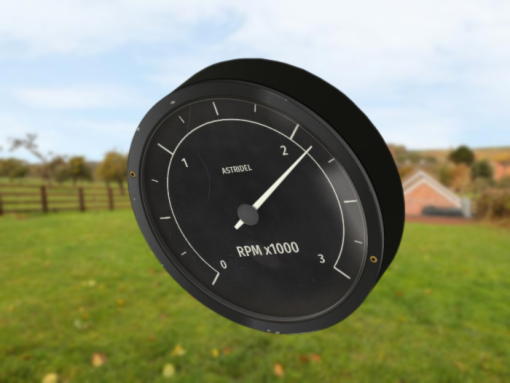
2125 rpm
